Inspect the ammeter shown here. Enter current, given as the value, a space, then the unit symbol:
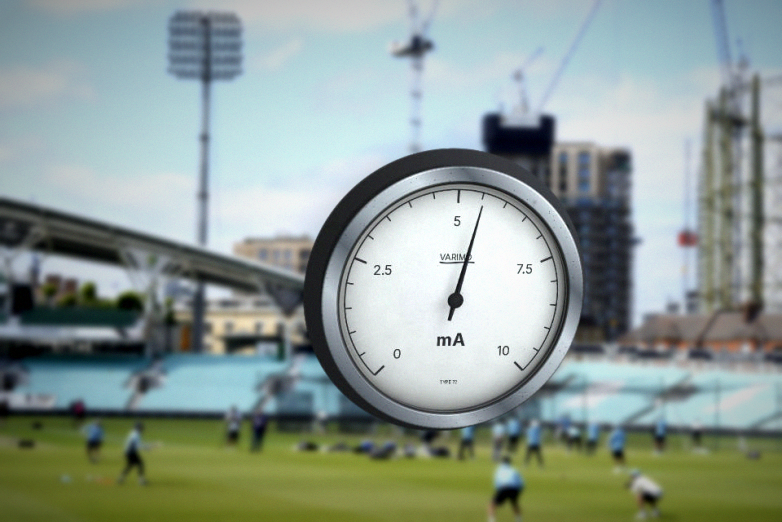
5.5 mA
